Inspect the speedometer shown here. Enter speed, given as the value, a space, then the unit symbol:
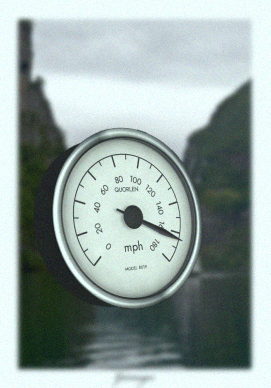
165 mph
